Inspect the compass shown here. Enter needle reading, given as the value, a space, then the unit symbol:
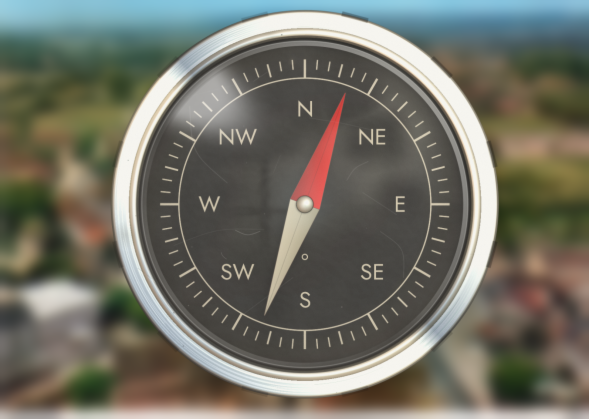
20 °
